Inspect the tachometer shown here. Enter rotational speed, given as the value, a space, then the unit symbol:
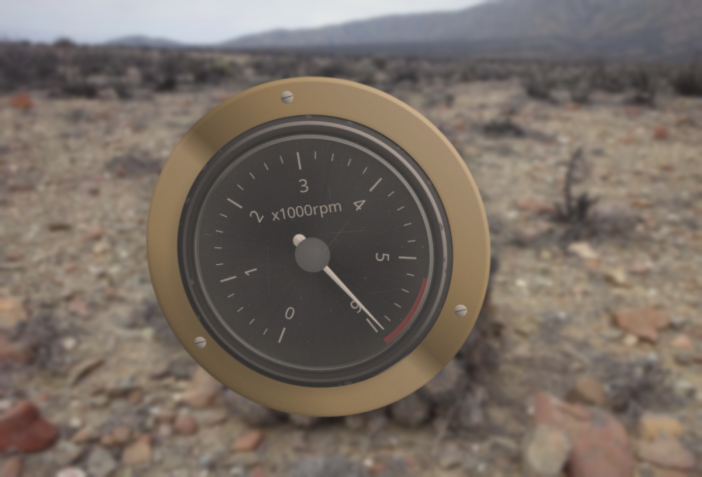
5900 rpm
